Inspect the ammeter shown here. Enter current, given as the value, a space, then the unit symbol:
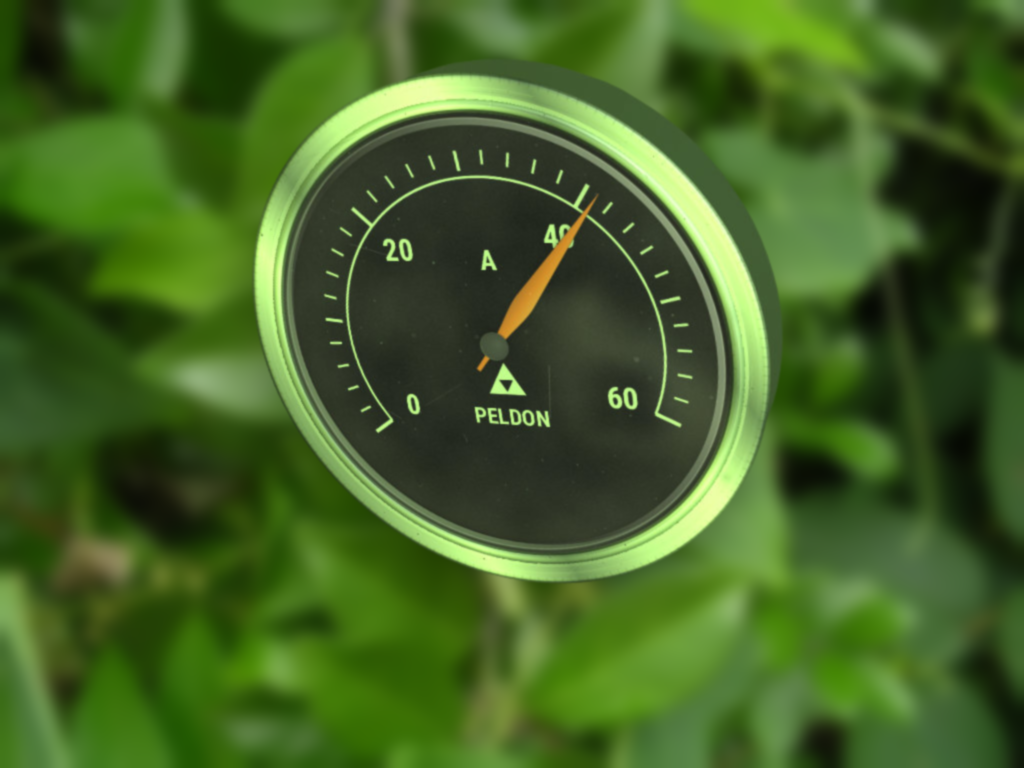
41 A
